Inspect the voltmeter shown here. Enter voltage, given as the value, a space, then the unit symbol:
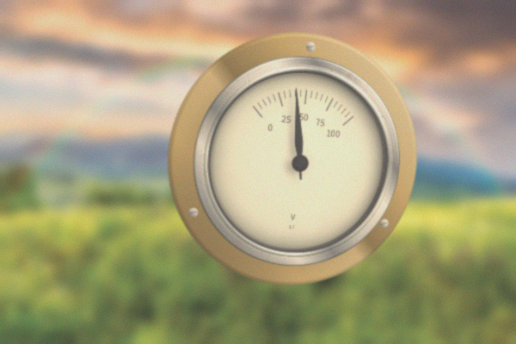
40 V
